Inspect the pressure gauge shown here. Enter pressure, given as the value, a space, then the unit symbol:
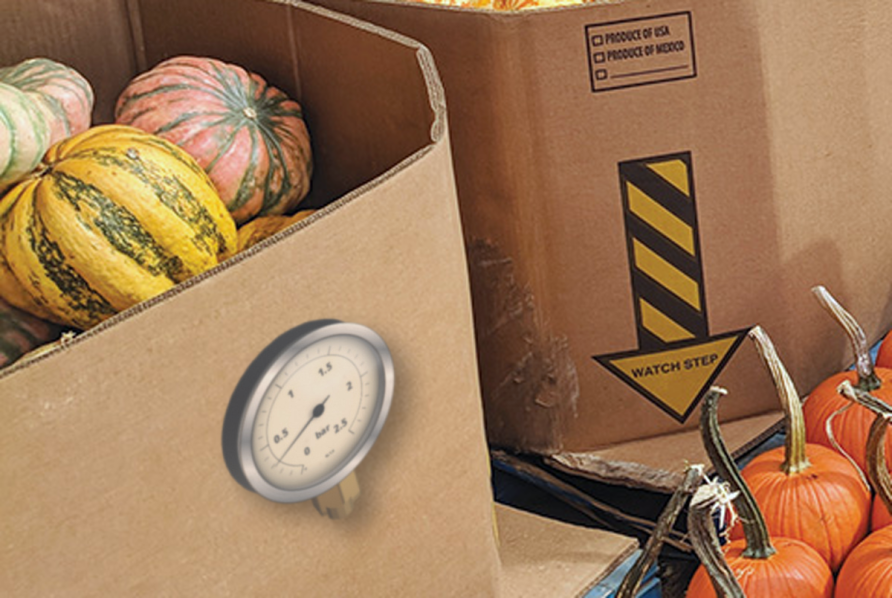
0.3 bar
